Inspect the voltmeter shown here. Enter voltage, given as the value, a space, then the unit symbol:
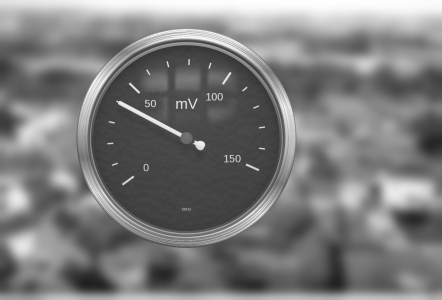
40 mV
